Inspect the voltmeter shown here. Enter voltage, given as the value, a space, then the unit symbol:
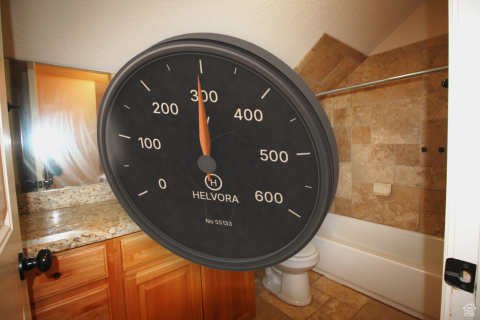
300 V
